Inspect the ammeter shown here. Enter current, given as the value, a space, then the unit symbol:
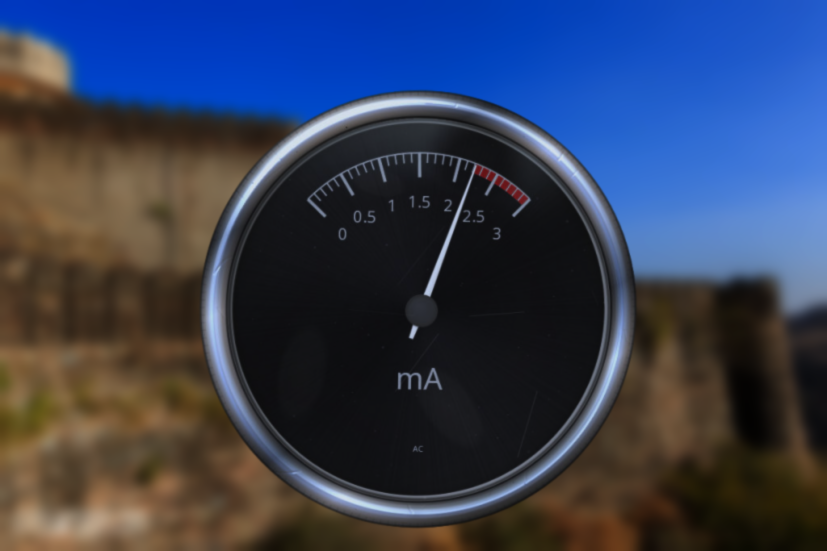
2.2 mA
